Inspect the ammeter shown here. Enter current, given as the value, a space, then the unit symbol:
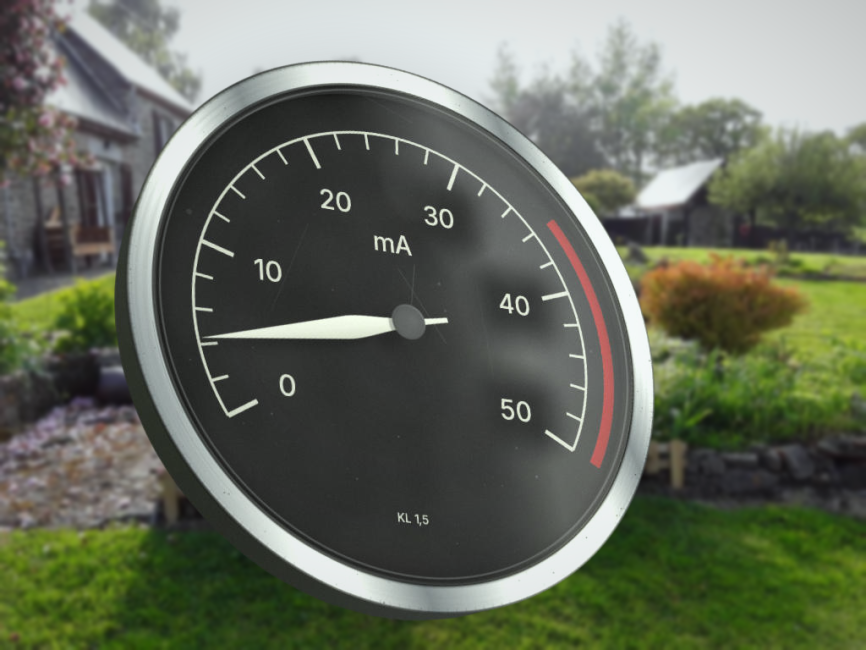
4 mA
